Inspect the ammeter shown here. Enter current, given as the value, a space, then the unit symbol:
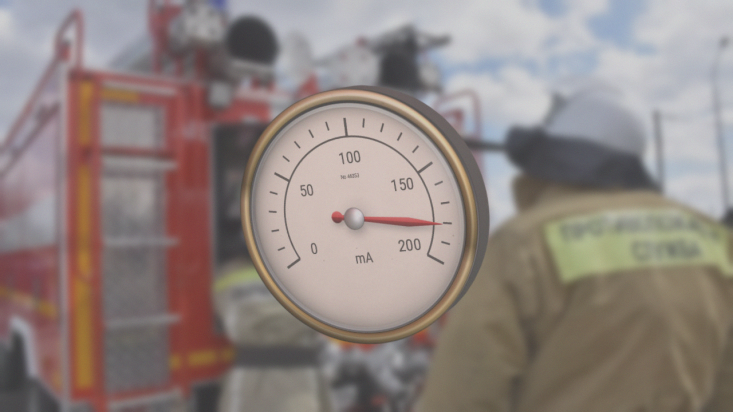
180 mA
